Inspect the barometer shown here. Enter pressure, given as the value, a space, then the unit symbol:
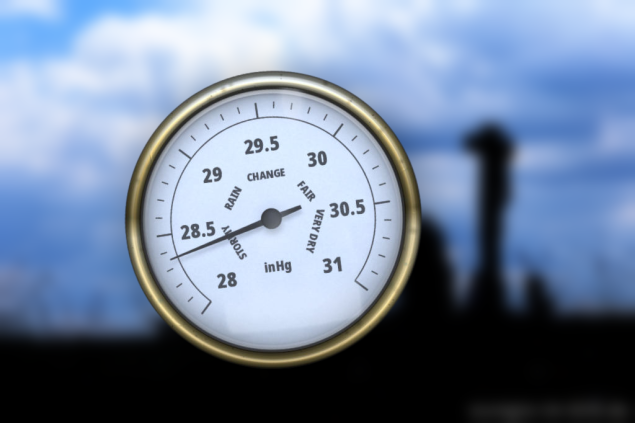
28.35 inHg
